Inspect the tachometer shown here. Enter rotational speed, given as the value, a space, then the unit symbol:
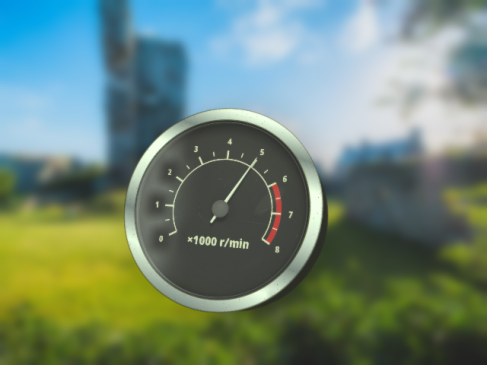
5000 rpm
